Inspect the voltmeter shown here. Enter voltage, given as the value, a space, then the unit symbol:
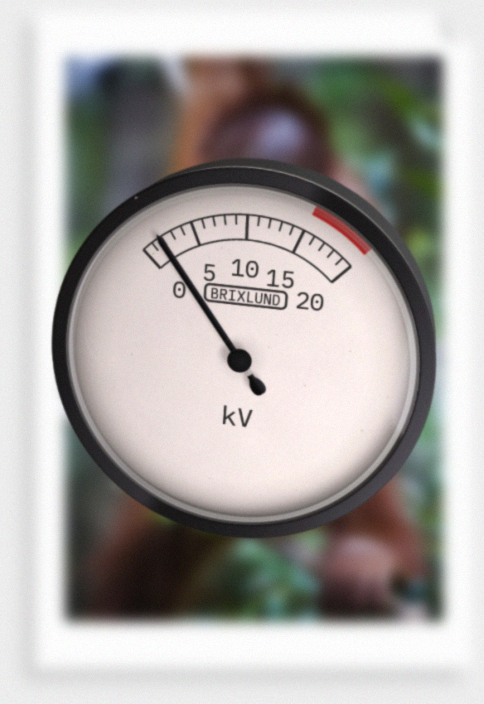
2 kV
